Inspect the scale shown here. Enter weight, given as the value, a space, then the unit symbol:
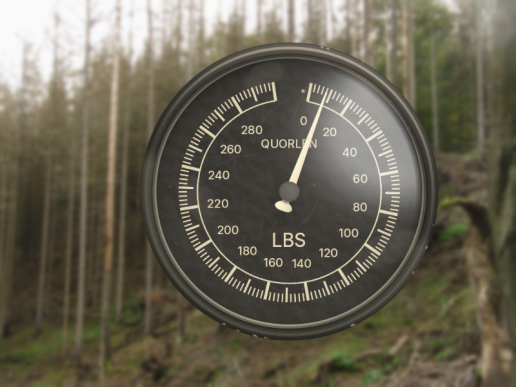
8 lb
